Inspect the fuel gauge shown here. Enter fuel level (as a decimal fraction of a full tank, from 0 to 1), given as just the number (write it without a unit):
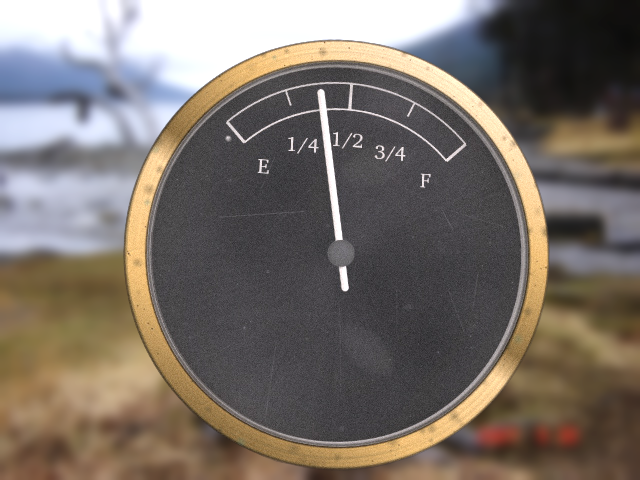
0.375
